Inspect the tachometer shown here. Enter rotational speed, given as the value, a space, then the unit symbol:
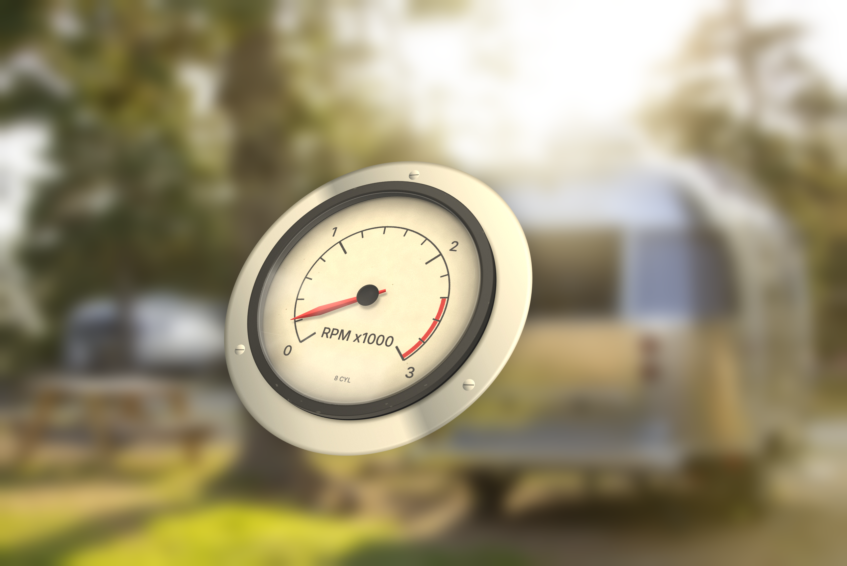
200 rpm
